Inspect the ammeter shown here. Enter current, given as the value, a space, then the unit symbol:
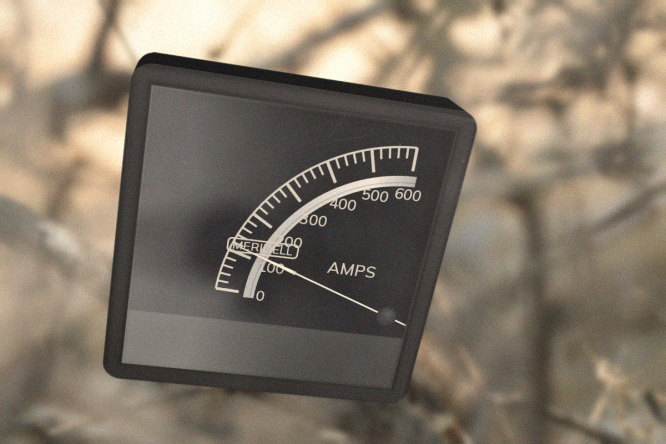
120 A
